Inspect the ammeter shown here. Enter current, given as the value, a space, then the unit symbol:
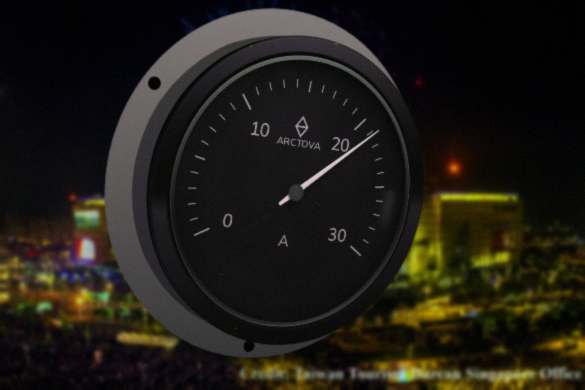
21 A
